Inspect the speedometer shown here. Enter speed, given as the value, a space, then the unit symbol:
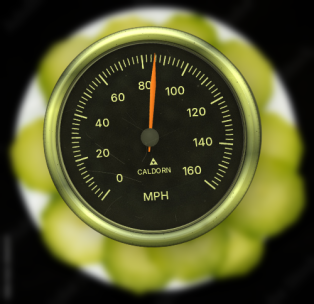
86 mph
